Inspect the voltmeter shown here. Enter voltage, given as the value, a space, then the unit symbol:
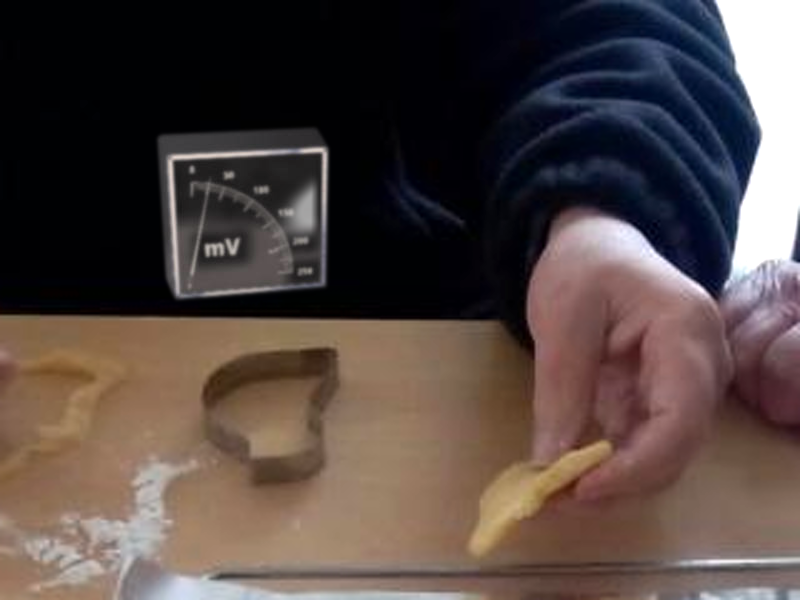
25 mV
